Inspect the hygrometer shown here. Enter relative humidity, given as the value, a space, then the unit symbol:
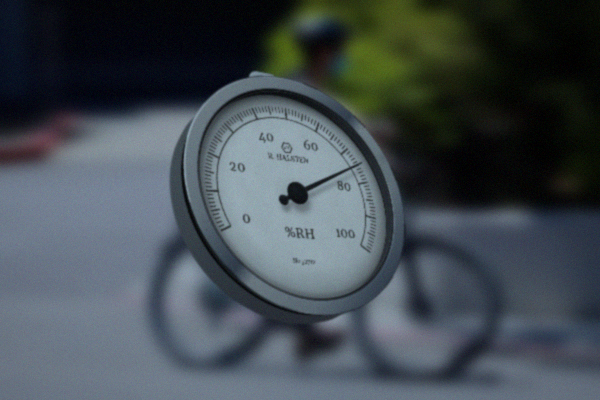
75 %
